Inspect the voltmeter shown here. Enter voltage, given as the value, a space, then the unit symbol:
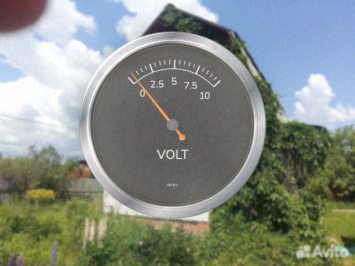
0.5 V
